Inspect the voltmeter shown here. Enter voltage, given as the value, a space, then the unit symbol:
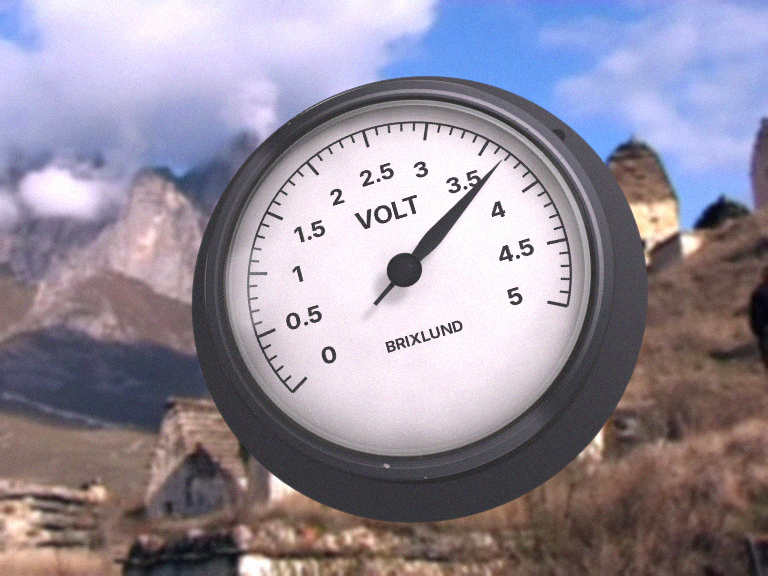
3.7 V
